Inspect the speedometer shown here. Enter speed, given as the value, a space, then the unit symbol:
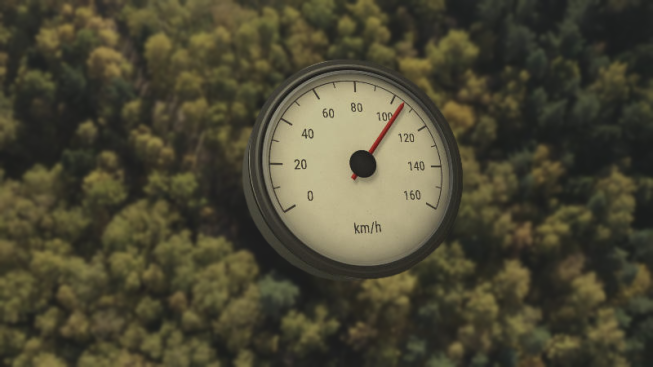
105 km/h
